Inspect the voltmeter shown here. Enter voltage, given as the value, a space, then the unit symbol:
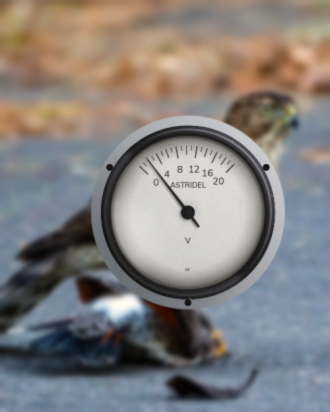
2 V
